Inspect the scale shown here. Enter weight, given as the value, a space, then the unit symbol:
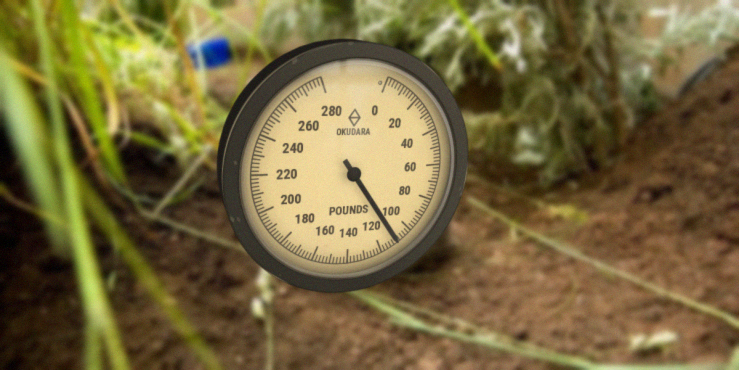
110 lb
